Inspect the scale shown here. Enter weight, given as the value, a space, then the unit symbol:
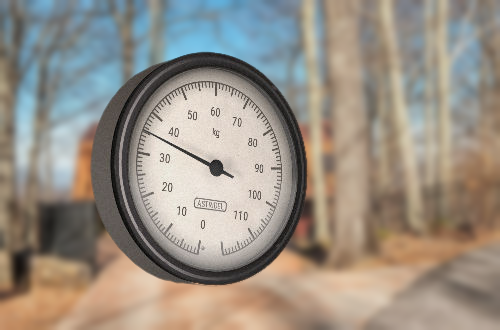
35 kg
